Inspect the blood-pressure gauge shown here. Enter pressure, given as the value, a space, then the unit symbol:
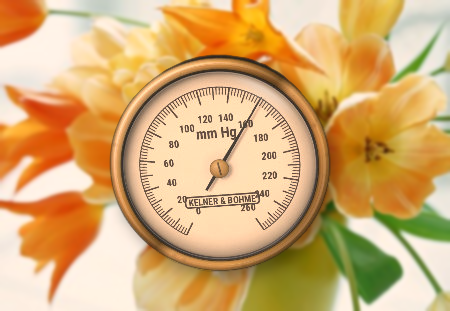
160 mmHg
